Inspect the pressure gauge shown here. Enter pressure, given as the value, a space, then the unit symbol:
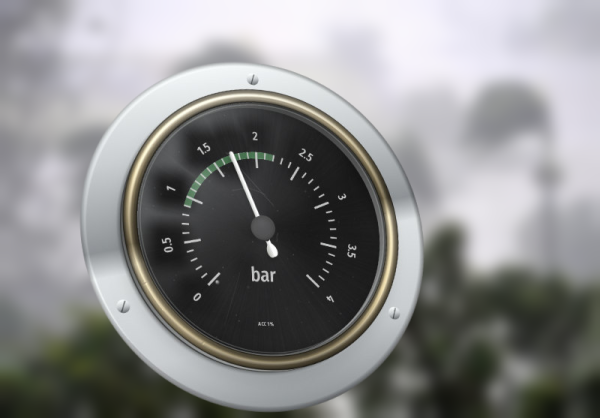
1.7 bar
